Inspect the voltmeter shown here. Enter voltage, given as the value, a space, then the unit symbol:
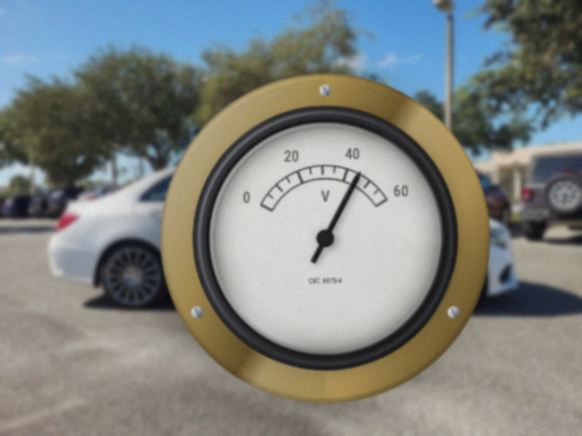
45 V
